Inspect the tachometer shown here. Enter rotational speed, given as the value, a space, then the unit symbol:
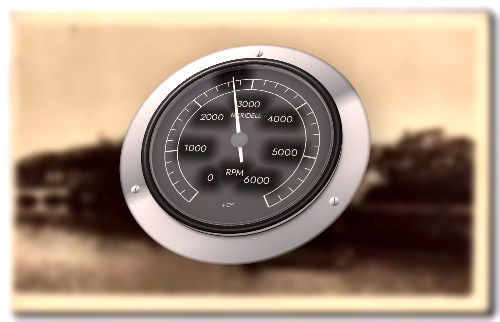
2700 rpm
